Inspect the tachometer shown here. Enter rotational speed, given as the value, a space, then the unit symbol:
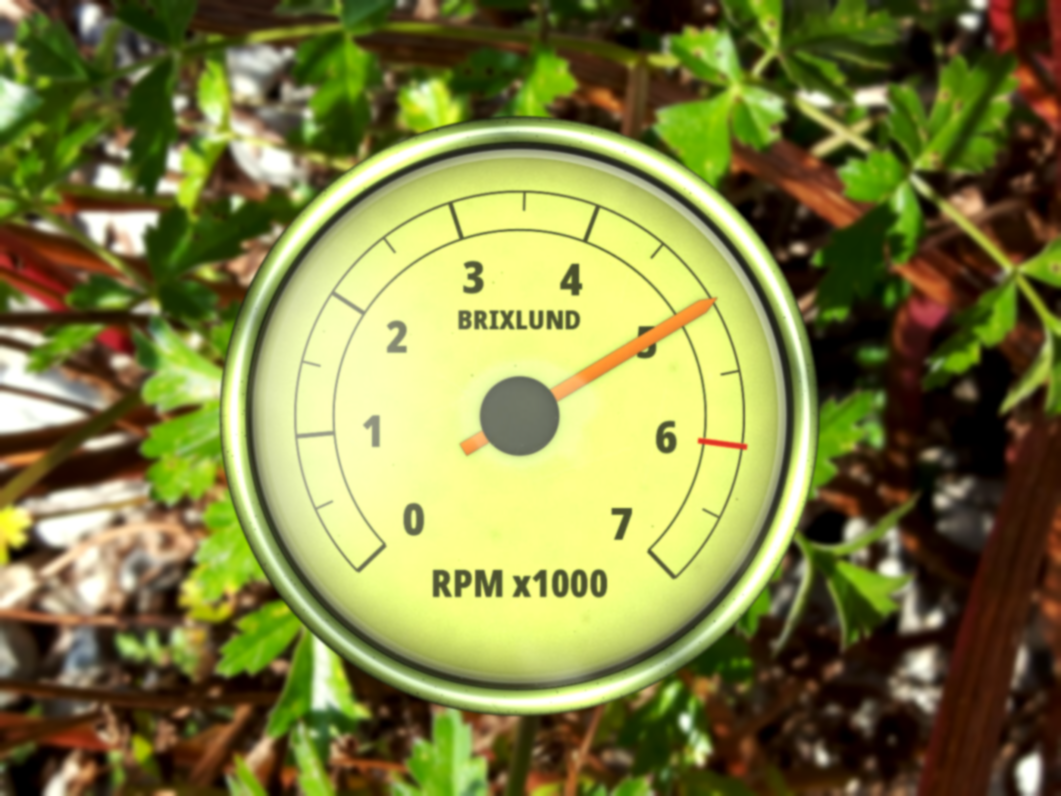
5000 rpm
